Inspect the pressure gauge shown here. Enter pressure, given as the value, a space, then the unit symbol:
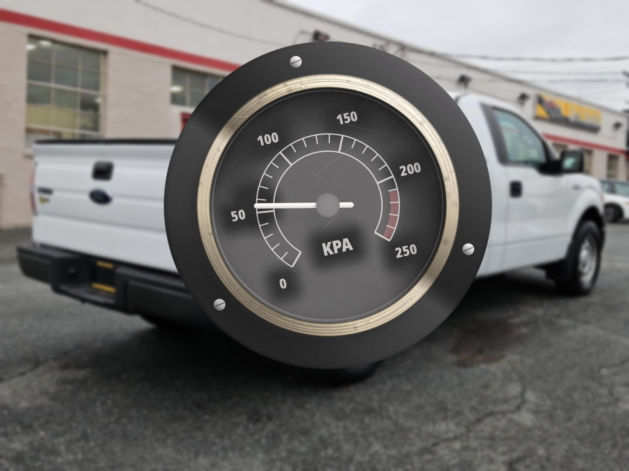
55 kPa
